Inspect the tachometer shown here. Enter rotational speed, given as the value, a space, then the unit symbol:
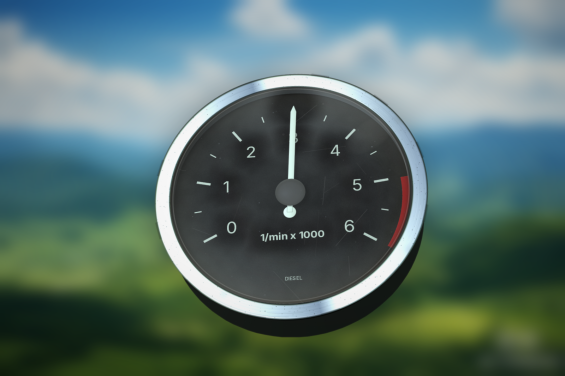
3000 rpm
